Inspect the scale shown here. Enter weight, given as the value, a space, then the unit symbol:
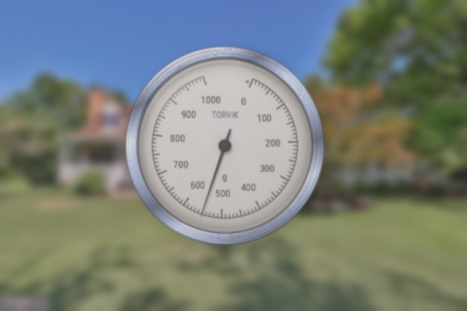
550 g
